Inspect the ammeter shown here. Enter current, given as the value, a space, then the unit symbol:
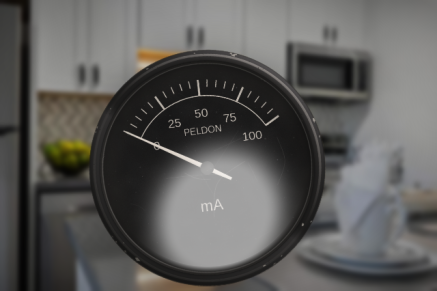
0 mA
